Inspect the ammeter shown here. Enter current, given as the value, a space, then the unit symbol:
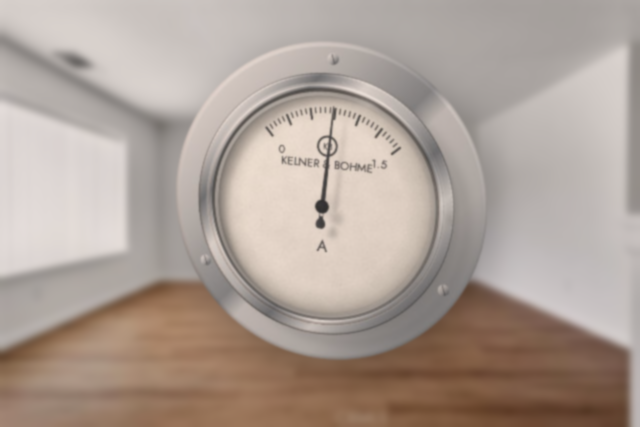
0.75 A
